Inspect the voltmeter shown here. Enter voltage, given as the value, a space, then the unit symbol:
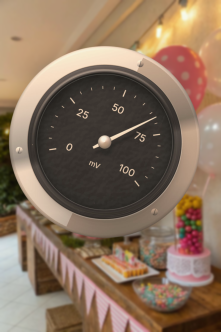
67.5 mV
